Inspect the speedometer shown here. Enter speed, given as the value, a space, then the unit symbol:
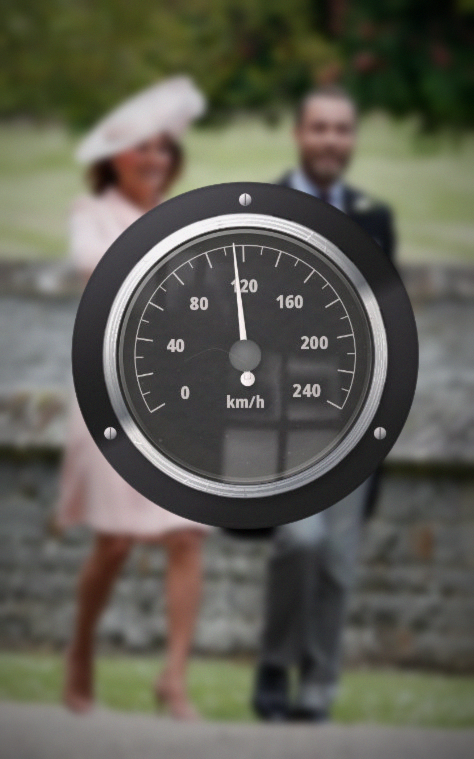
115 km/h
